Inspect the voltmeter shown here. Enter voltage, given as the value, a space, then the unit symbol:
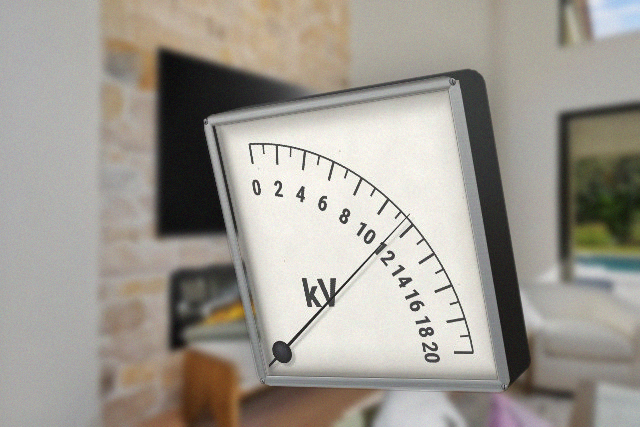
11.5 kV
